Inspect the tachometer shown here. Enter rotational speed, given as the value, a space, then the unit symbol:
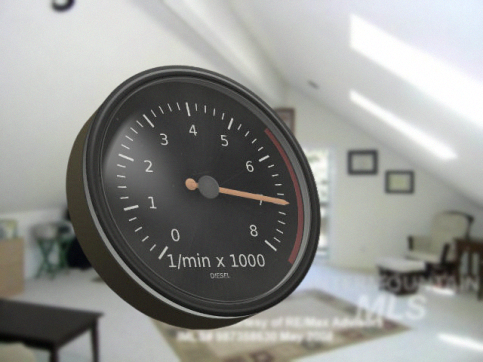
7000 rpm
